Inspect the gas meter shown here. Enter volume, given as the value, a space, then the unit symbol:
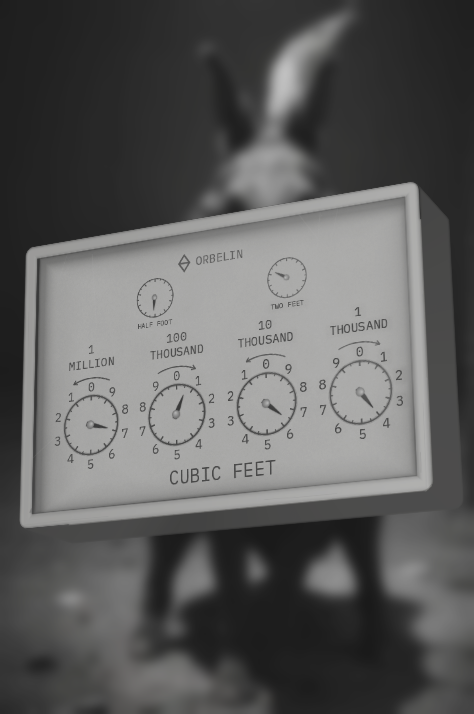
706400 ft³
